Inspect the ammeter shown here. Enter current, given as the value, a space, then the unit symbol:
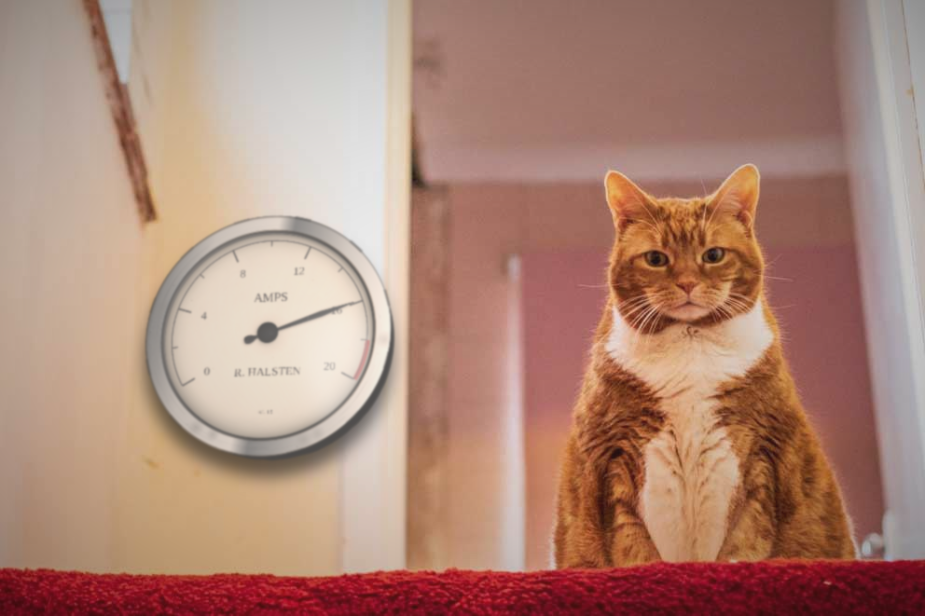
16 A
